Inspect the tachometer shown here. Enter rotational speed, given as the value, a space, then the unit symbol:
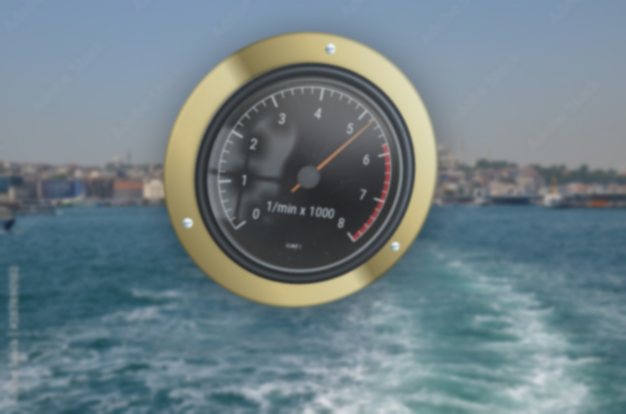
5200 rpm
